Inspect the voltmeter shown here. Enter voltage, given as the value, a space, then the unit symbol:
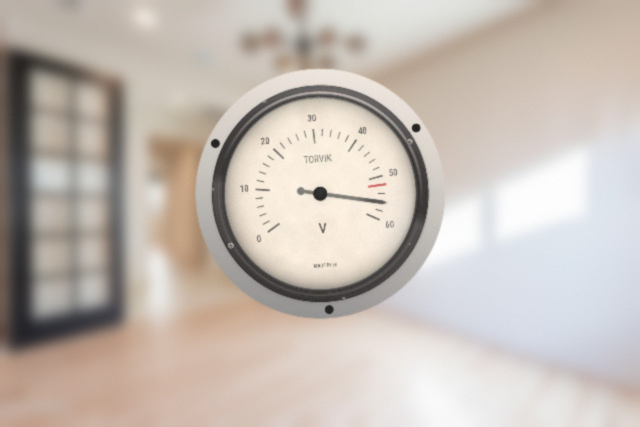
56 V
